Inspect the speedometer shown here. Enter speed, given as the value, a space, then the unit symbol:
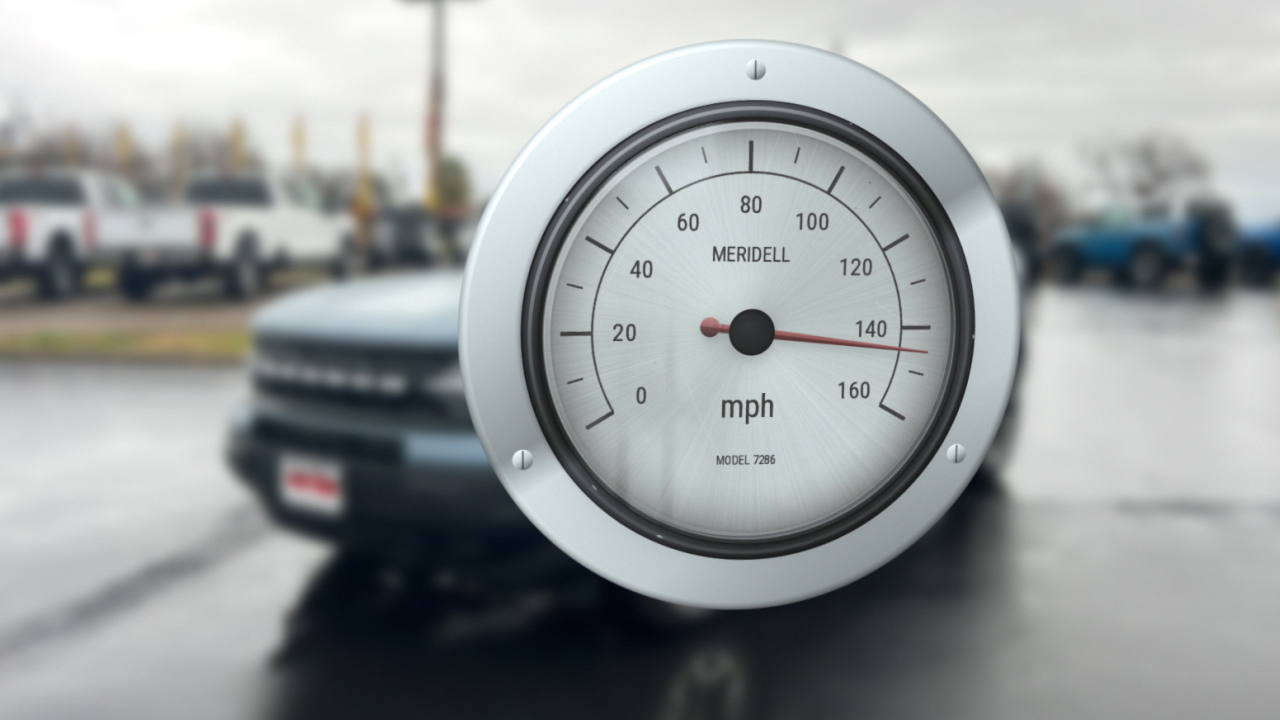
145 mph
